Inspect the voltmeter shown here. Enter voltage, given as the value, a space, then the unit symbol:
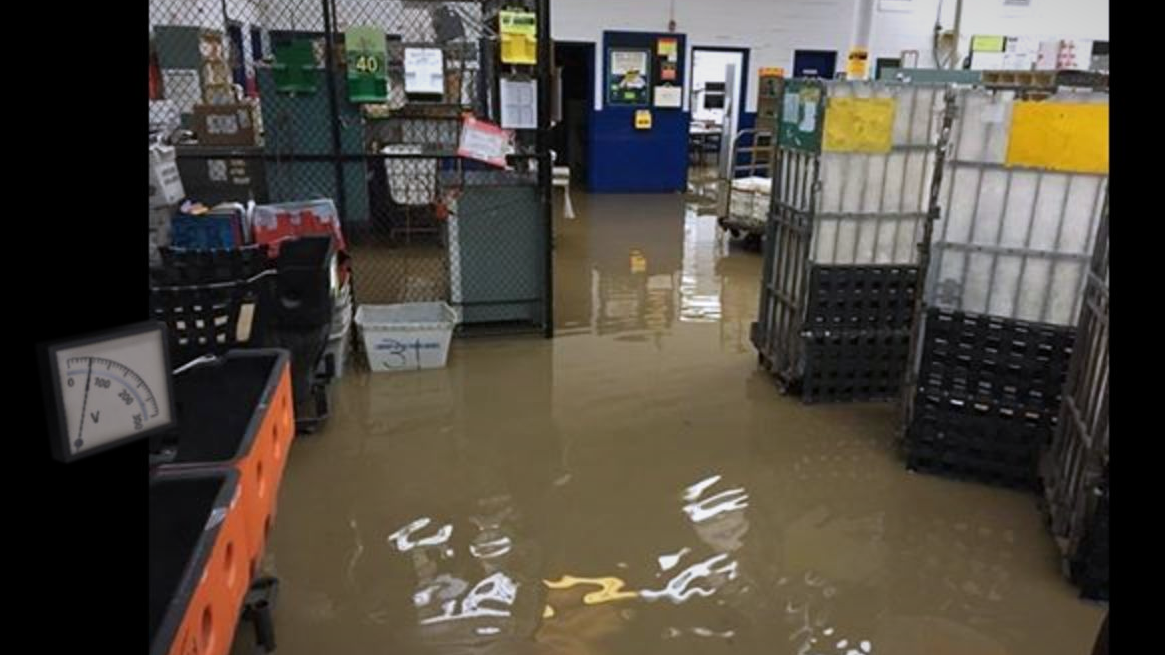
50 V
